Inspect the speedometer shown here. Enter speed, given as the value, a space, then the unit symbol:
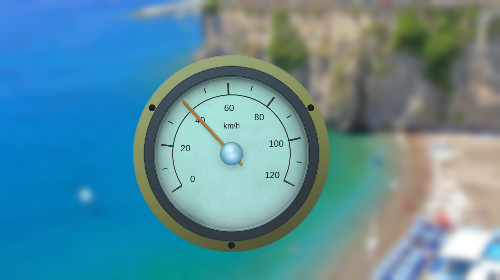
40 km/h
